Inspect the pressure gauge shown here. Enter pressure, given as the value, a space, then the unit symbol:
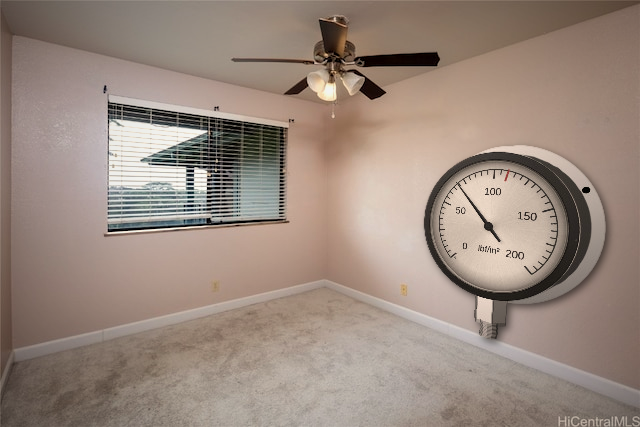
70 psi
